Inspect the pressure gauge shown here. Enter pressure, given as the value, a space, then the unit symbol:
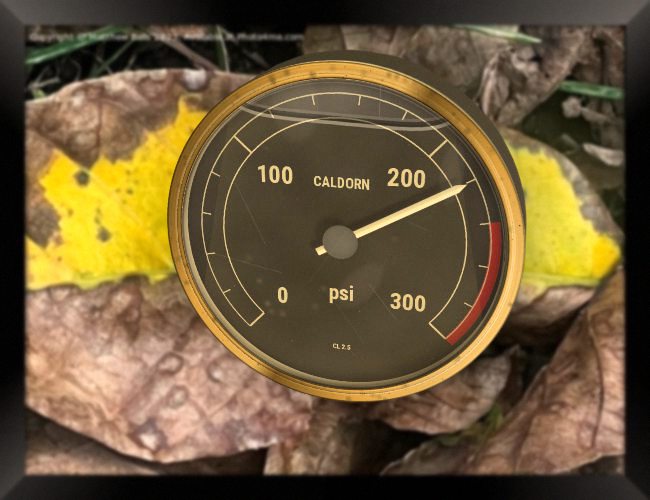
220 psi
